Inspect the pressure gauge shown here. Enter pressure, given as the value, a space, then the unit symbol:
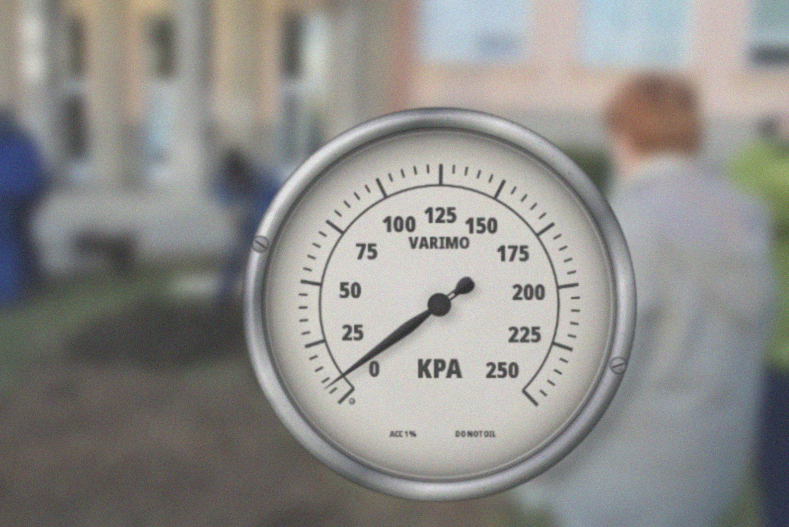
7.5 kPa
